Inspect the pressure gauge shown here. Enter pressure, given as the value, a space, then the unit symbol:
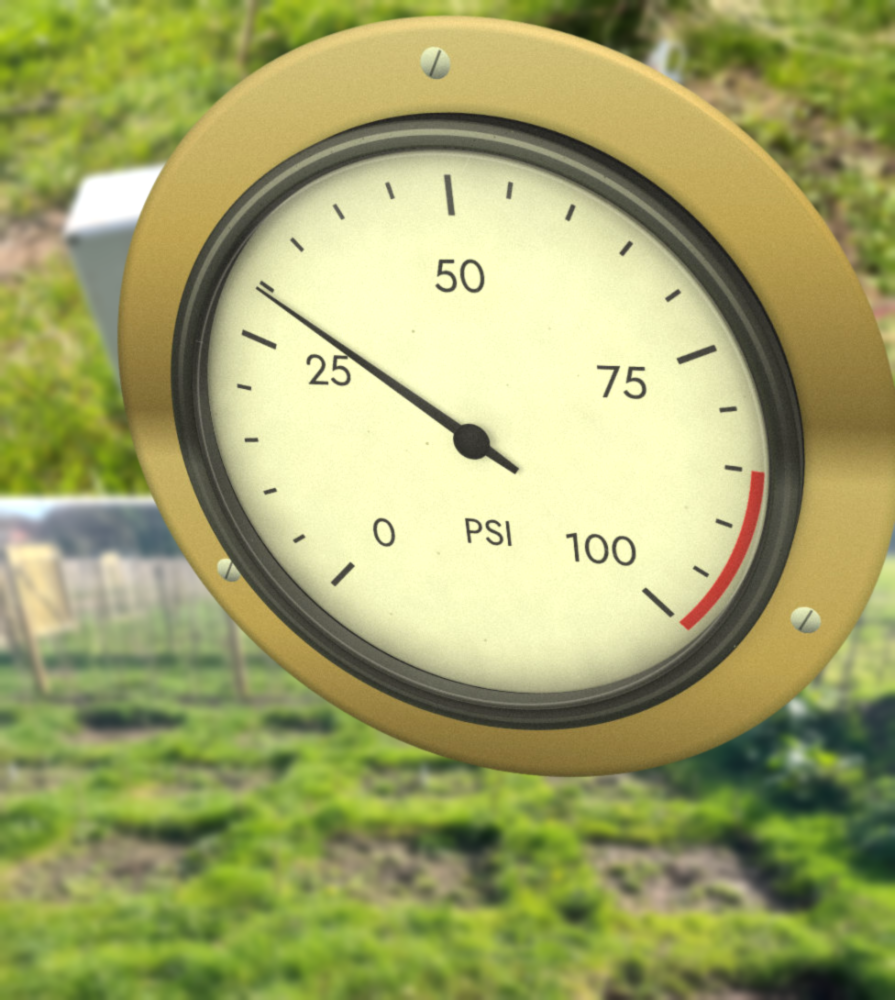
30 psi
